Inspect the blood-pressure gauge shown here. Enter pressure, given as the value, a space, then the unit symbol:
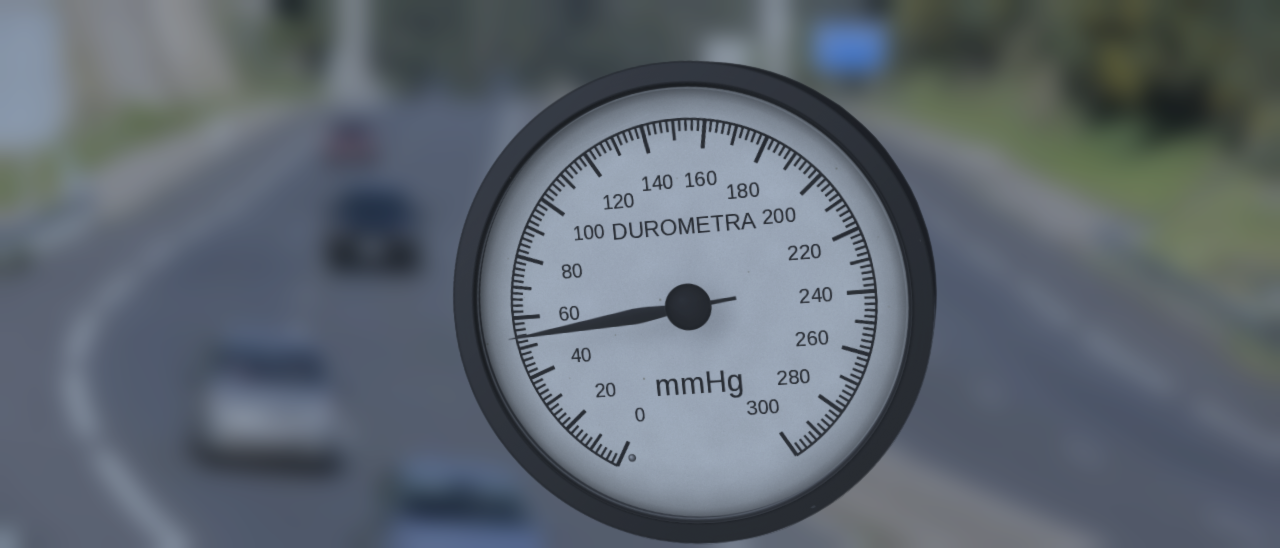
54 mmHg
